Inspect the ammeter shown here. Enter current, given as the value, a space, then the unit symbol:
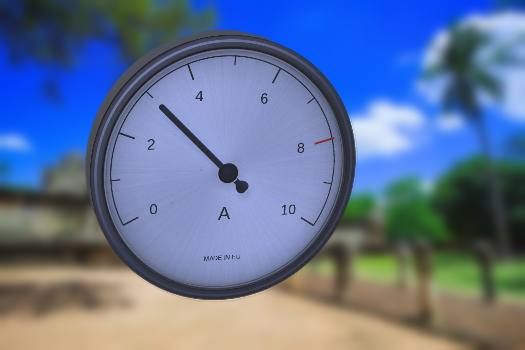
3 A
